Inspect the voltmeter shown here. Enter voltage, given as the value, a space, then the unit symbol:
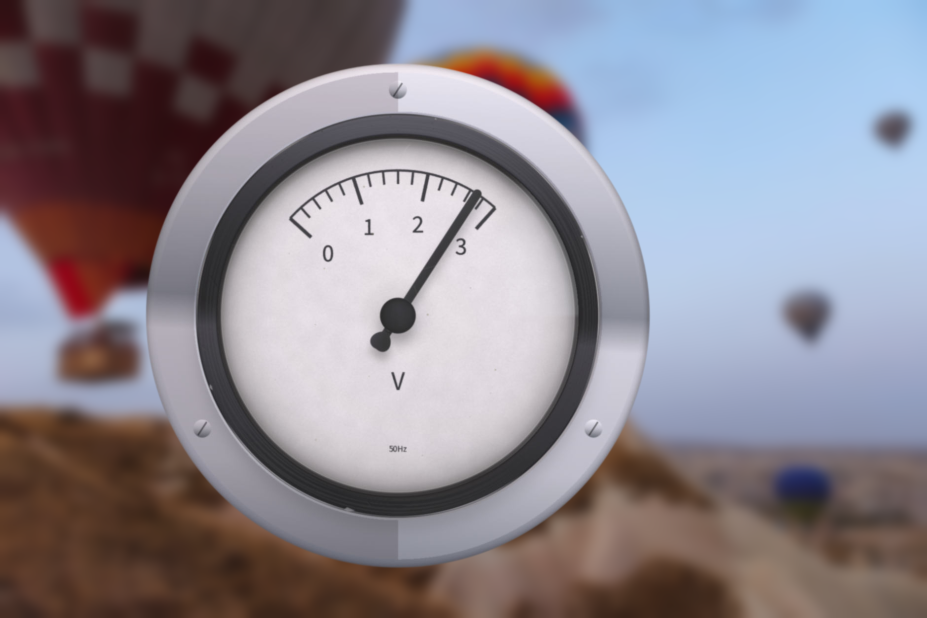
2.7 V
